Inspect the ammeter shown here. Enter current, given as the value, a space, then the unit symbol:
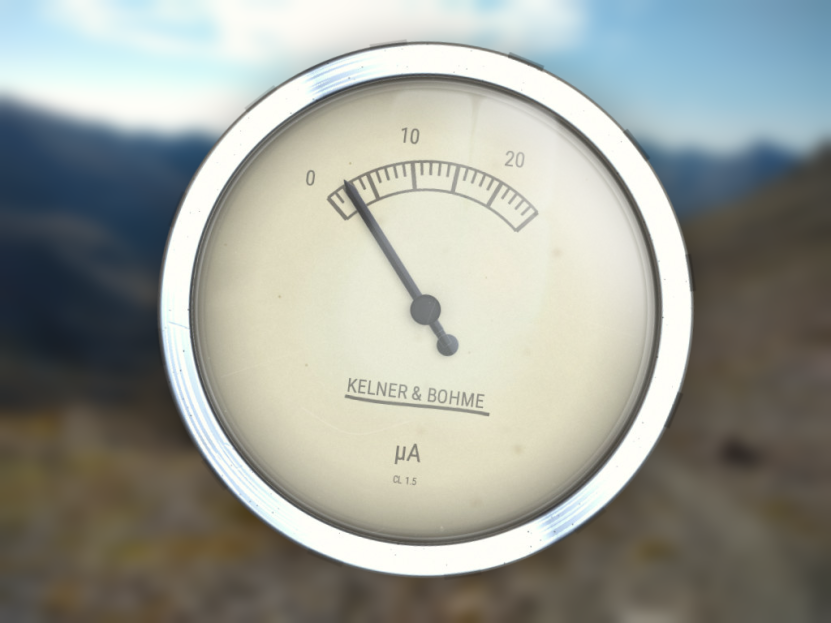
2.5 µA
